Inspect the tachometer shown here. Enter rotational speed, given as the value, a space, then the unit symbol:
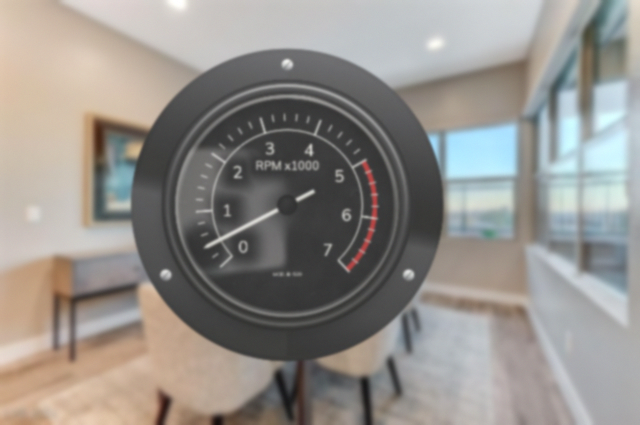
400 rpm
